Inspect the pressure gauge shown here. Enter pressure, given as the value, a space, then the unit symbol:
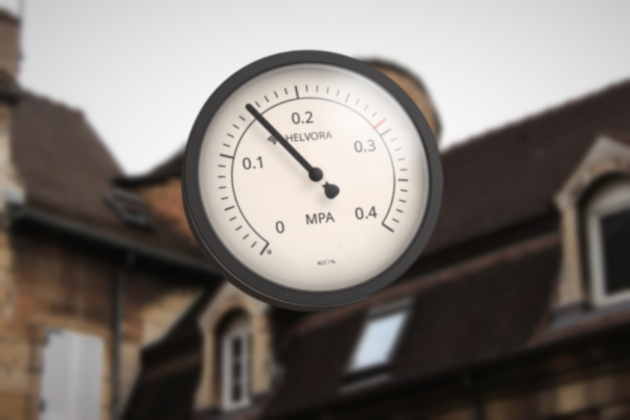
0.15 MPa
